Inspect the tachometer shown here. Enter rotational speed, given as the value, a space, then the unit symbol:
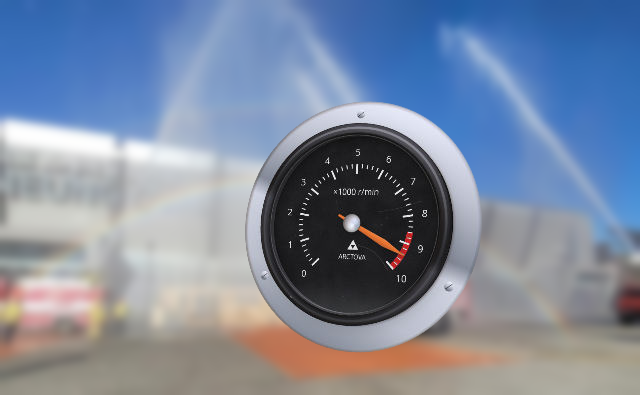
9400 rpm
